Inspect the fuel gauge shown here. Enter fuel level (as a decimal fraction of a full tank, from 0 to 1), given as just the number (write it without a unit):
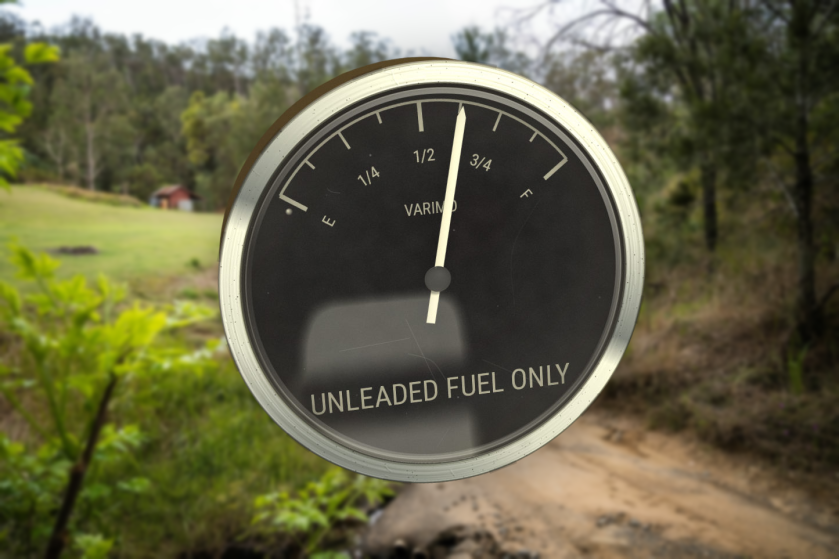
0.625
